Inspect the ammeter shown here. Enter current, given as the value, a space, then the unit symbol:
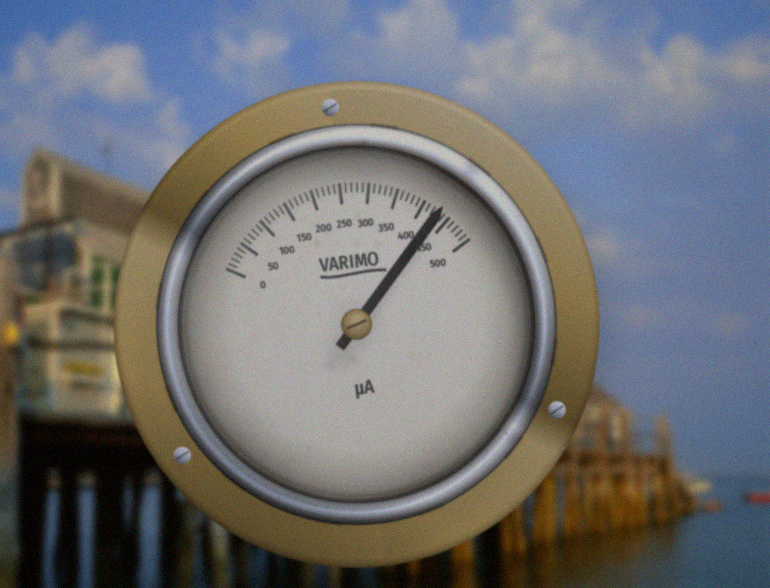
430 µA
